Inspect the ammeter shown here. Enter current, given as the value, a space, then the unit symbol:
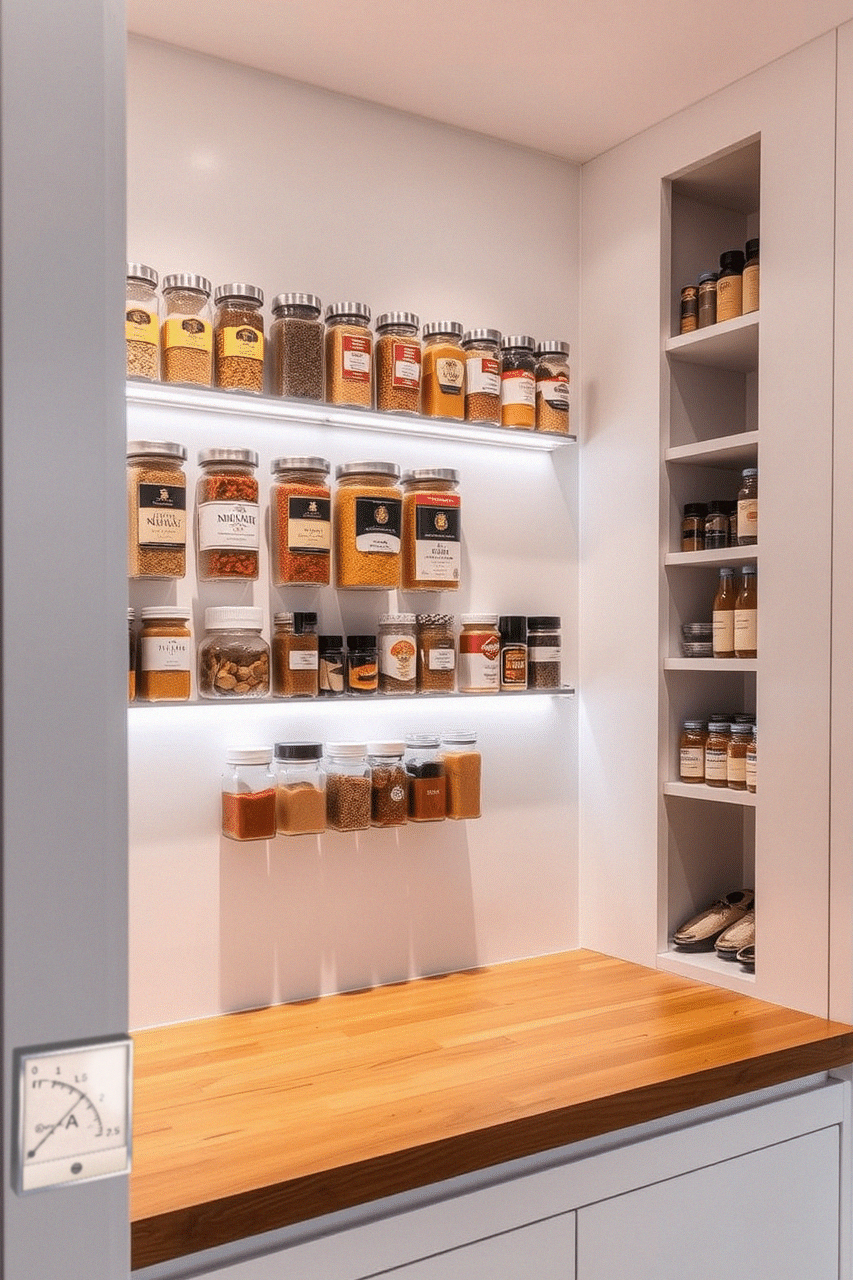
1.75 A
